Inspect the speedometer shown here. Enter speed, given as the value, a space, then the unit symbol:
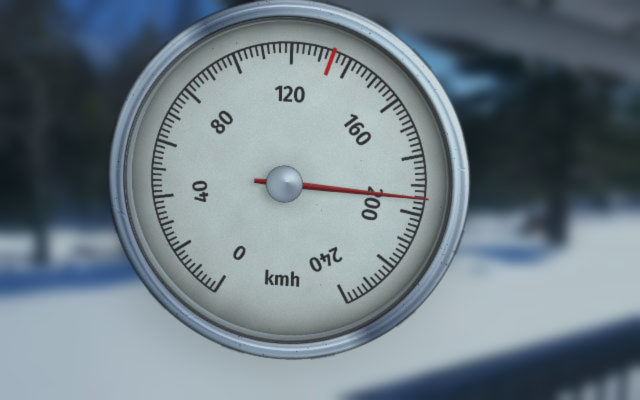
194 km/h
